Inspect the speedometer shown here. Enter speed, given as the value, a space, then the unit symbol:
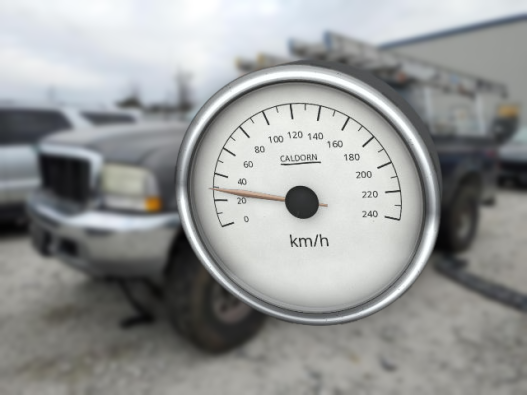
30 km/h
